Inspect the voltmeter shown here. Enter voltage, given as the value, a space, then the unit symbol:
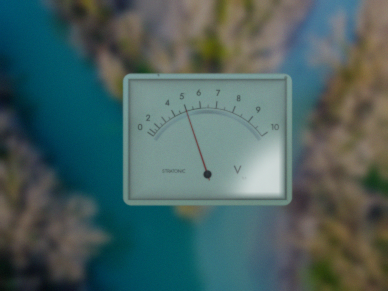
5 V
